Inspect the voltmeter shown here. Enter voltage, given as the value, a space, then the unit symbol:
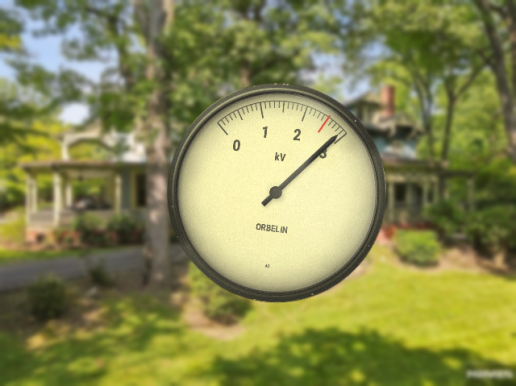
2.9 kV
